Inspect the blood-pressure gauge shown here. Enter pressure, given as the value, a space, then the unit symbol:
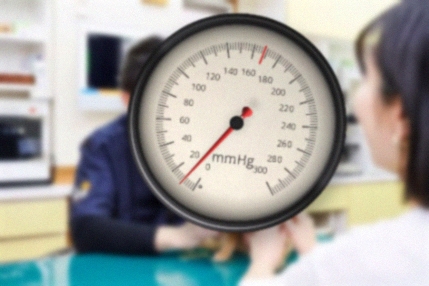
10 mmHg
